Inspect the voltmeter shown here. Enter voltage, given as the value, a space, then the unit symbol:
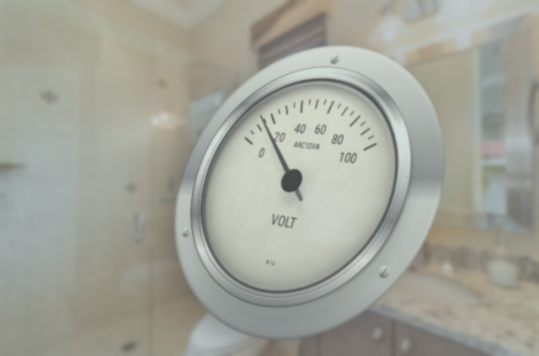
15 V
